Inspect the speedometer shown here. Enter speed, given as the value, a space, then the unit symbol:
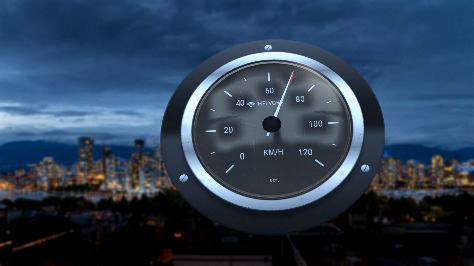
70 km/h
